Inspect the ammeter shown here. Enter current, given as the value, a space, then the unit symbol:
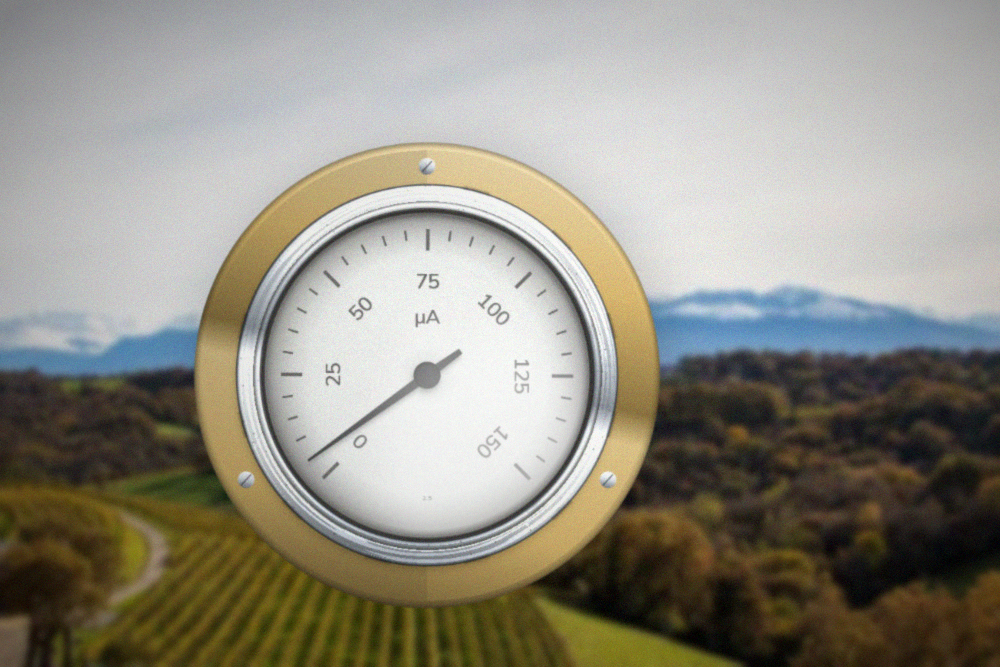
5 µA
